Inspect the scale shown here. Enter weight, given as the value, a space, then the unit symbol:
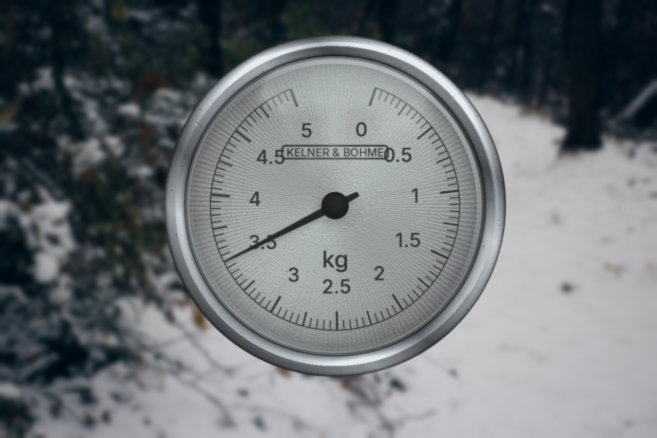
3.5 kg
